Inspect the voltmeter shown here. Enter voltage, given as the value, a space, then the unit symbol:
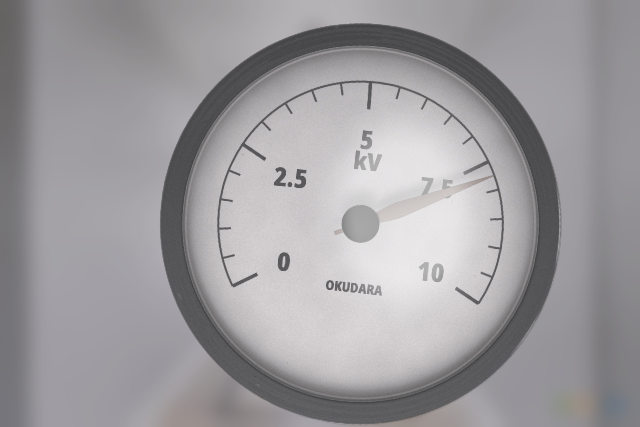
7.75 kV
